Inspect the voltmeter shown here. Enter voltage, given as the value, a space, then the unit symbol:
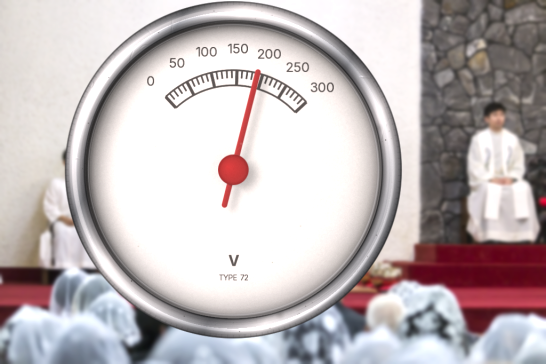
190 V
